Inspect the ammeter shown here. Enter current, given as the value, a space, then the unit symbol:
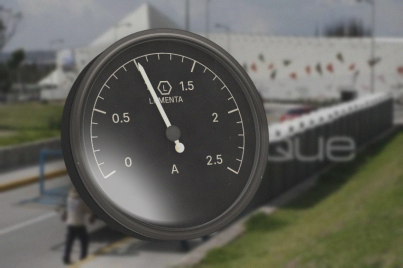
1 A
